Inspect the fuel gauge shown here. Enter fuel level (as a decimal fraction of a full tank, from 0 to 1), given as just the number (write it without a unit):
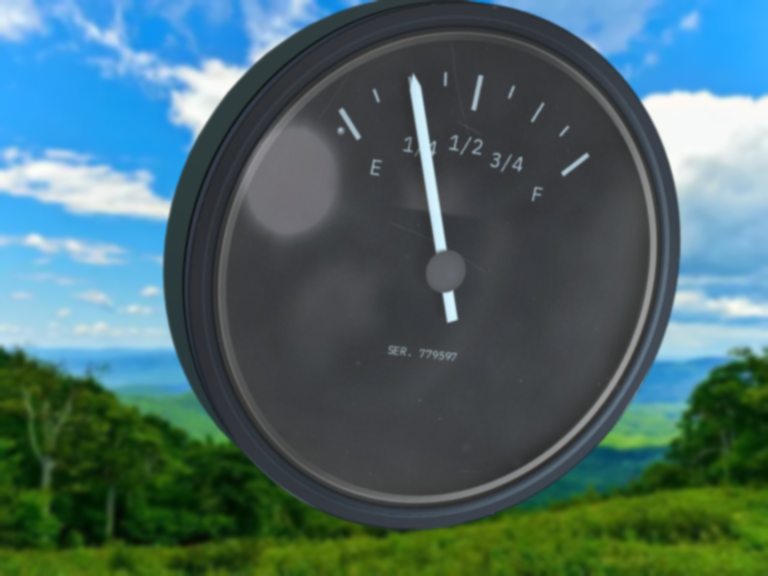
0.25
